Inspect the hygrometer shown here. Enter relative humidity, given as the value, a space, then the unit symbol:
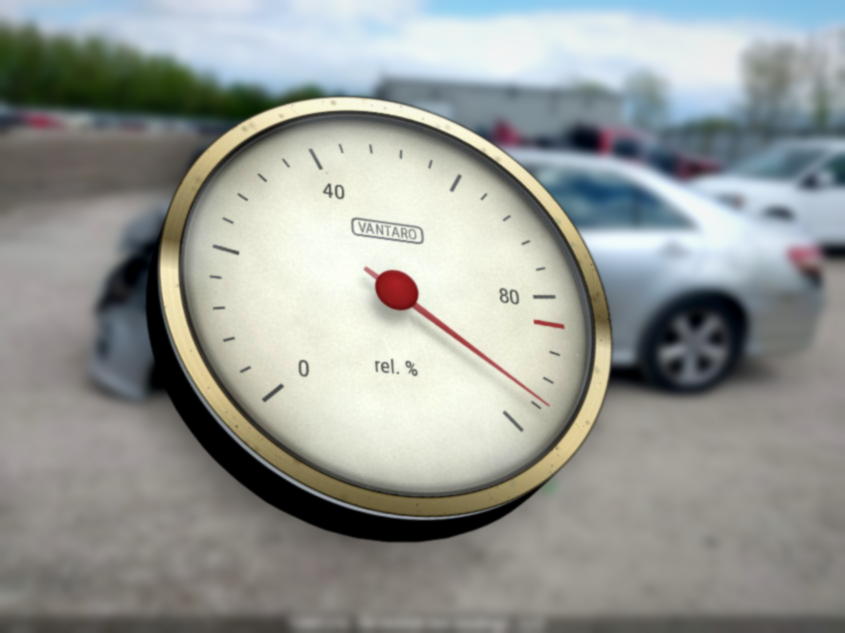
96 %
